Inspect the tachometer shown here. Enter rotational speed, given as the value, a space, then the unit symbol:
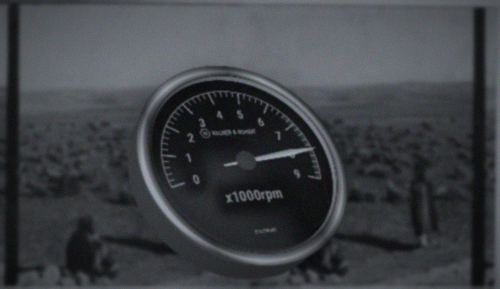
8000 rpm
